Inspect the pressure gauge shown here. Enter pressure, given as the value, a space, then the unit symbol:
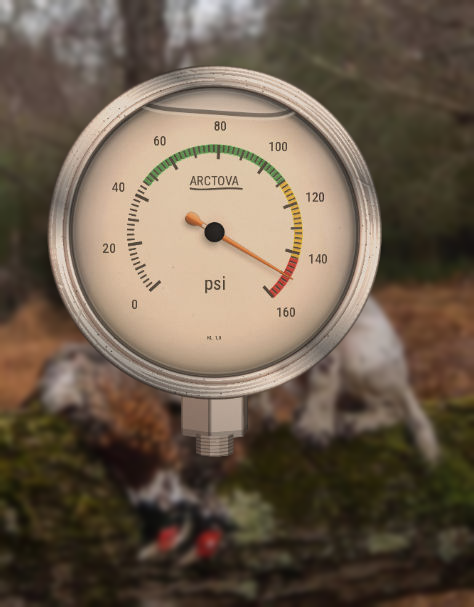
150 psi
